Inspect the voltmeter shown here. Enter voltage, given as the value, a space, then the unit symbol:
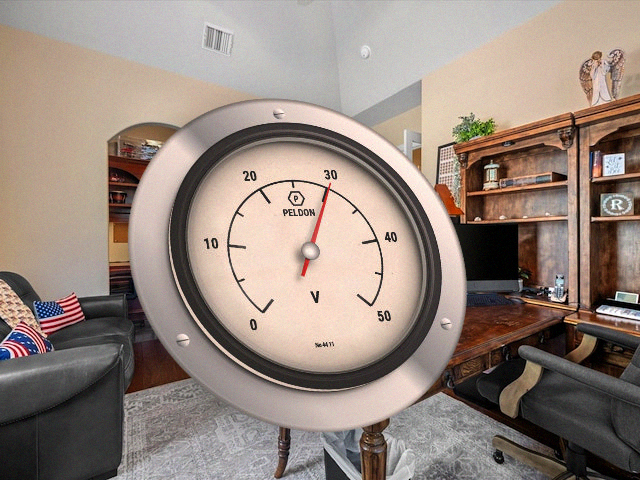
30 V
